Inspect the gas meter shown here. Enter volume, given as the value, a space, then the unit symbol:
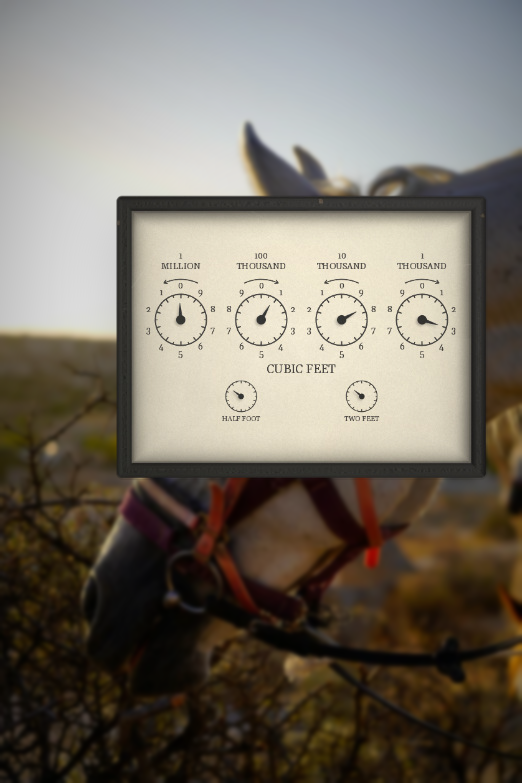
8300 ft³
